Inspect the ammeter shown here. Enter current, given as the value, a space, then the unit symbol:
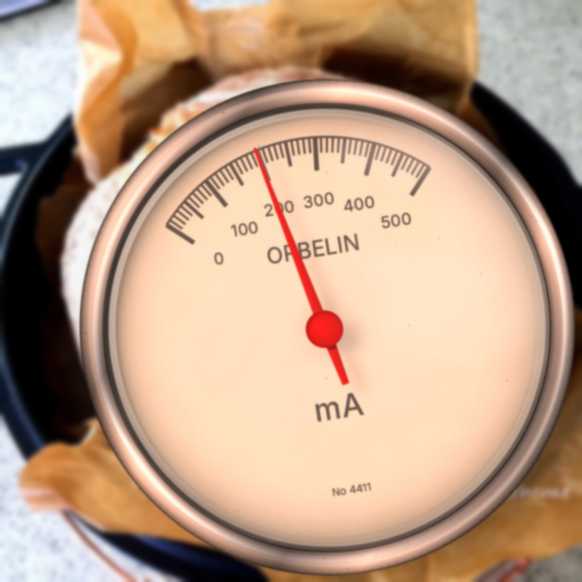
200 mA
